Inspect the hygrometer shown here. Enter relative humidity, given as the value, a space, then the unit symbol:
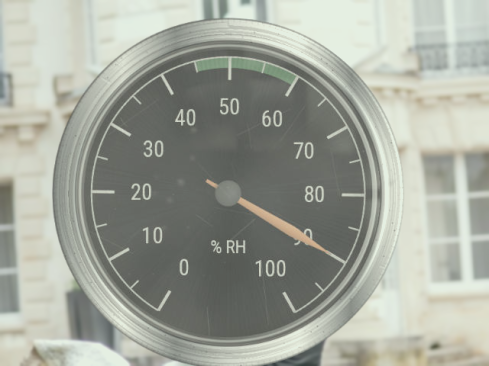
90 %
